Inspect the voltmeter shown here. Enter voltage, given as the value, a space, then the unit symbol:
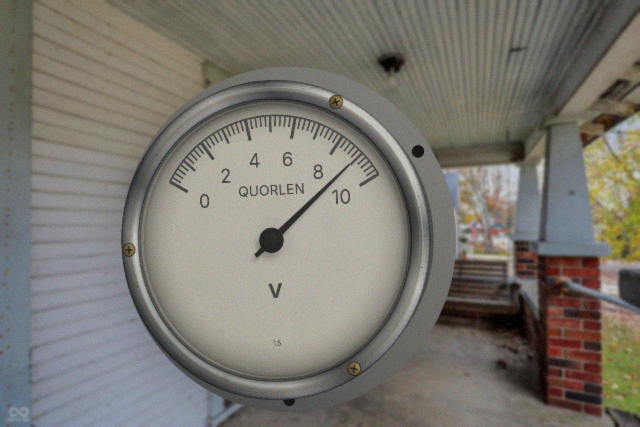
9 V
